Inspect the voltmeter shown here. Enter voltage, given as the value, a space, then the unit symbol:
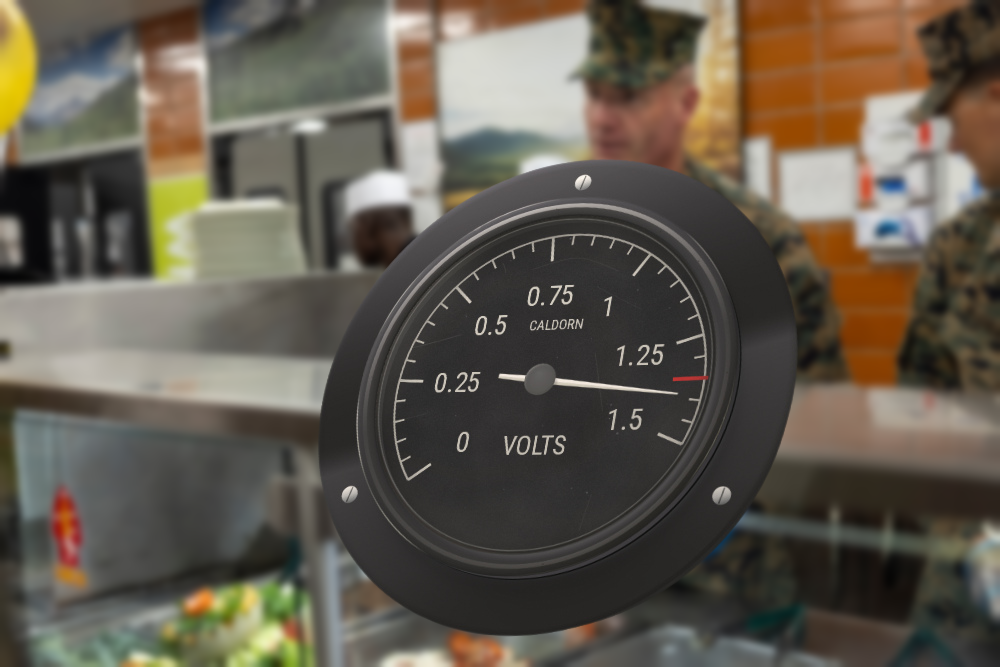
1.4 V
